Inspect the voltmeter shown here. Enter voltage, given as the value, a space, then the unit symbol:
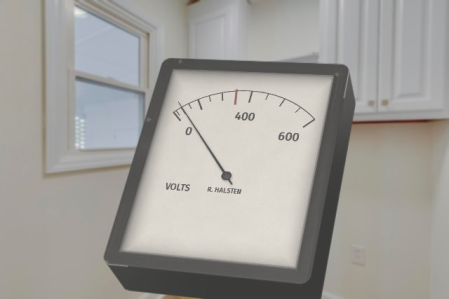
100 V
